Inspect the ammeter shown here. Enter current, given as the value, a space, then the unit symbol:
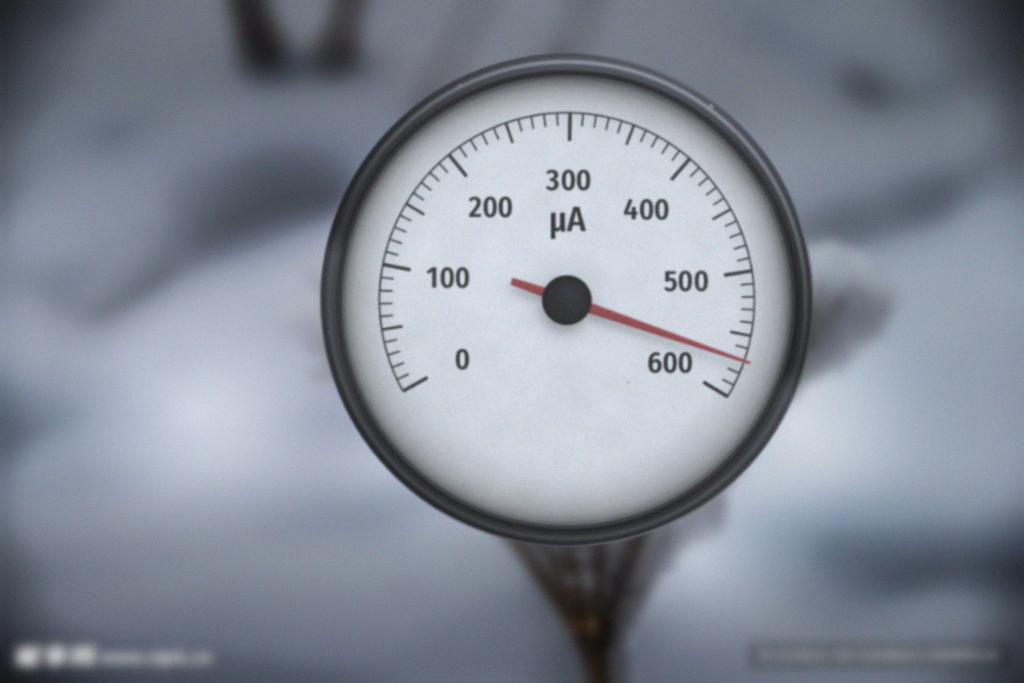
570 µA
